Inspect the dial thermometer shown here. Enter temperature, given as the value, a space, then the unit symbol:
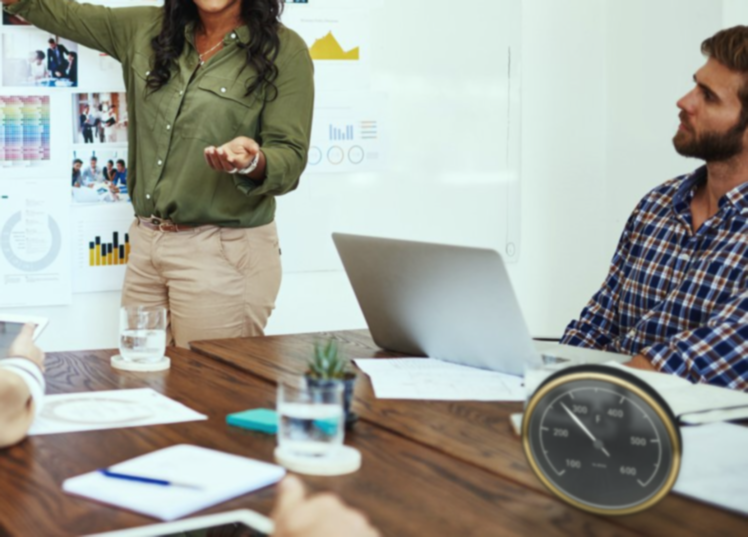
275 °F
